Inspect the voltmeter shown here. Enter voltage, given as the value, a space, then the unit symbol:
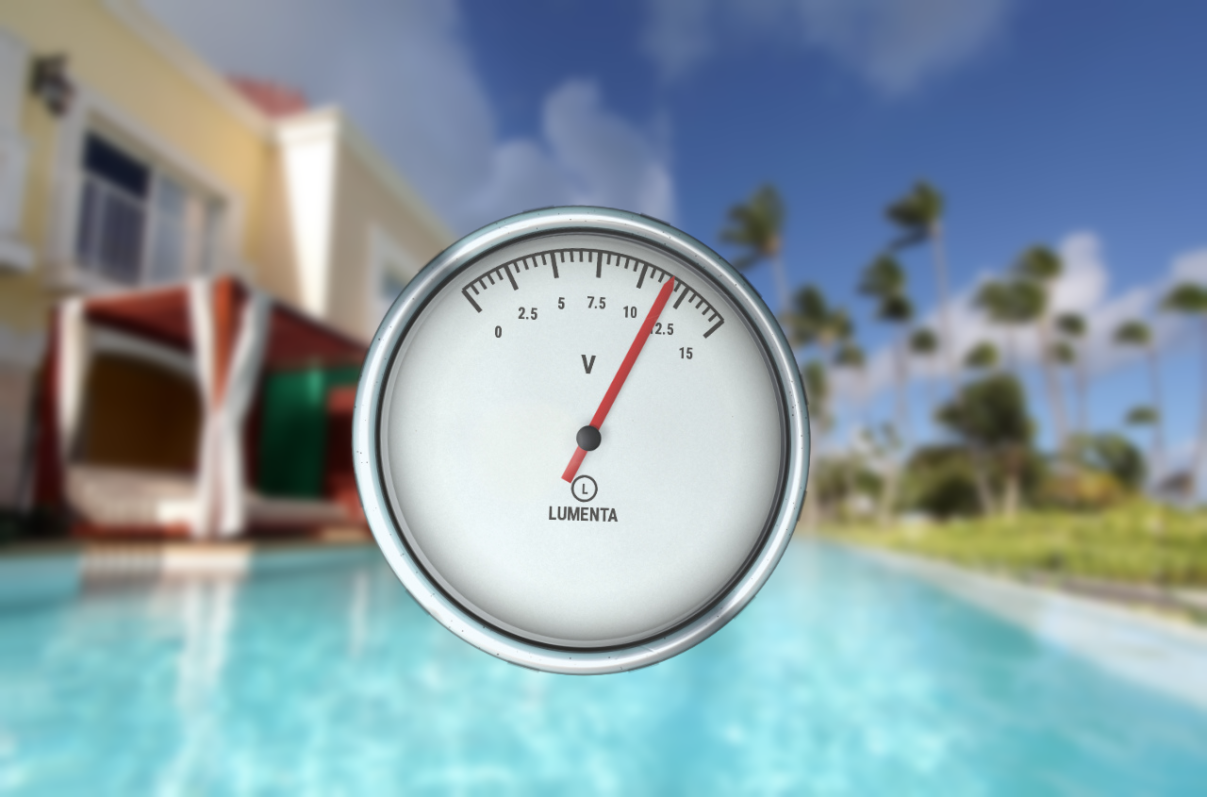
11.5 V
